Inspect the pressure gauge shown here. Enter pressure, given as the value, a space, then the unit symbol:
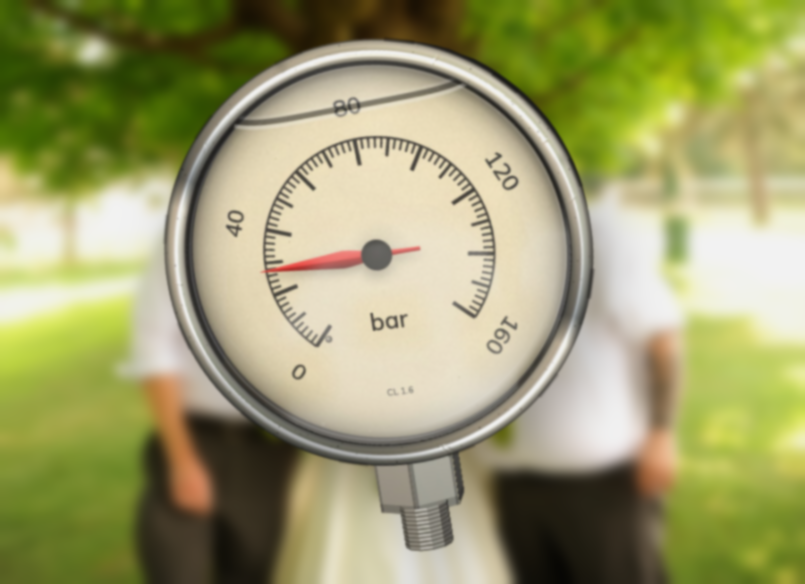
28 bar
